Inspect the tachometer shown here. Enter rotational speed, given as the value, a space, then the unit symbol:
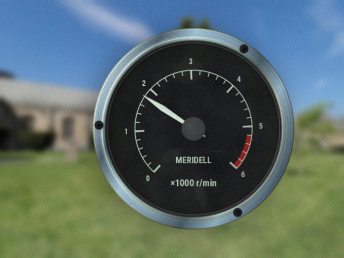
1800 rpm
